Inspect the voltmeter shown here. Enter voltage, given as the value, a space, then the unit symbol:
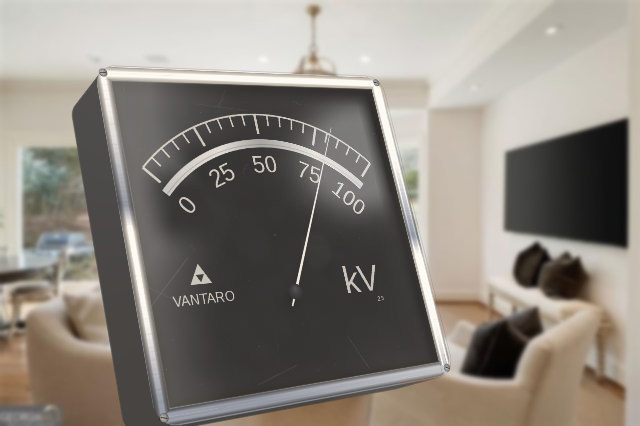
80 kV
